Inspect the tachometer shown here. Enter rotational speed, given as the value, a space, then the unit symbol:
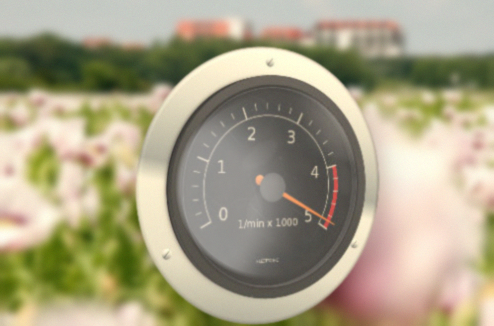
4900 rpm
